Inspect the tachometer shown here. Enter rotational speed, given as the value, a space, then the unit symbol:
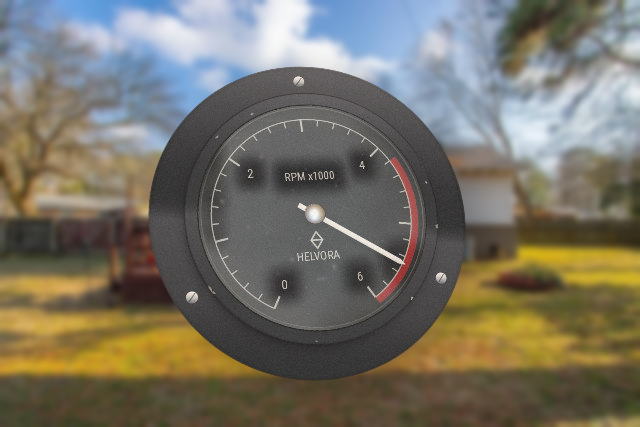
5500 rpm
